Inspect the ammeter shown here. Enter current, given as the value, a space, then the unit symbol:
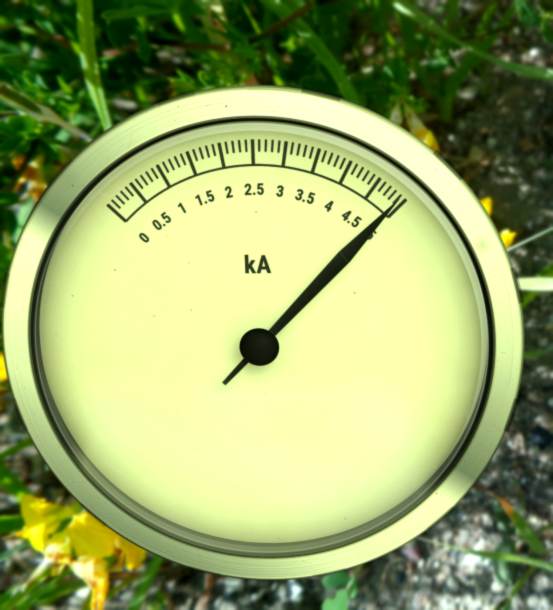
4.9 kA
